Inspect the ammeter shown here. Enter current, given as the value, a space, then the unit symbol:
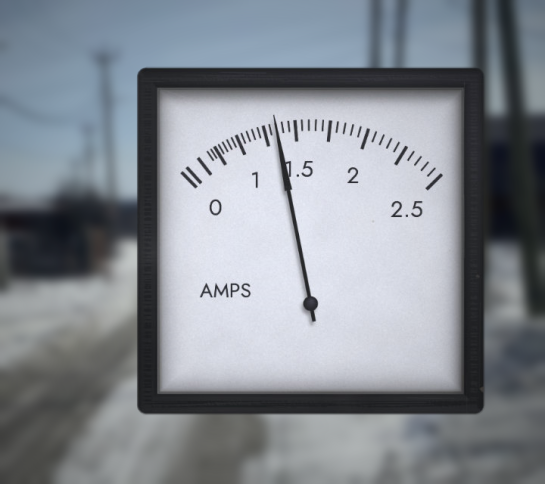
1.35 A
